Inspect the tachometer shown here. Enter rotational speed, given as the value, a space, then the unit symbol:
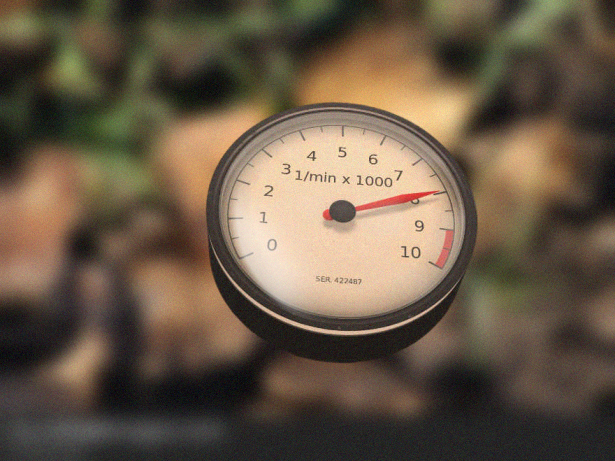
8000 rpm
